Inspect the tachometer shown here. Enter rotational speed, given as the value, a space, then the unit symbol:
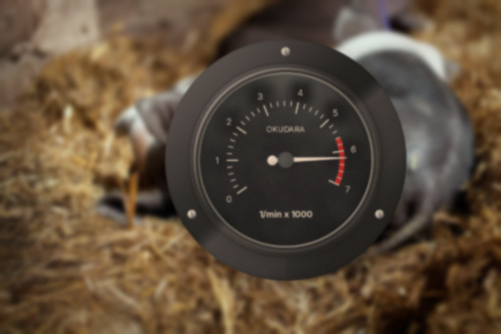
6200 rpm
